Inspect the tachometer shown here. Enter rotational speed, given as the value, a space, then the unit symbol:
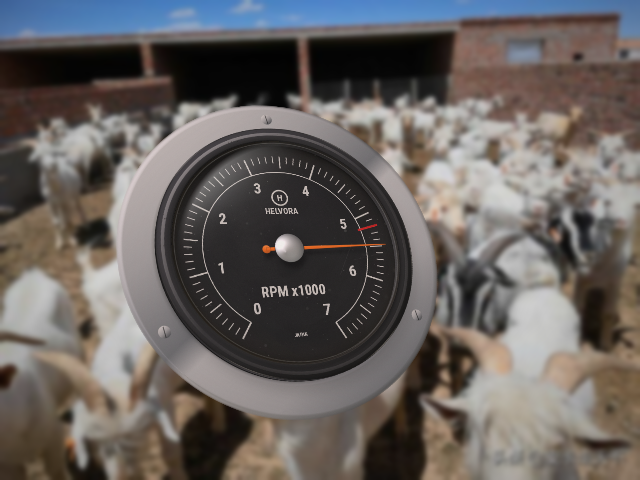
5500 rpm
